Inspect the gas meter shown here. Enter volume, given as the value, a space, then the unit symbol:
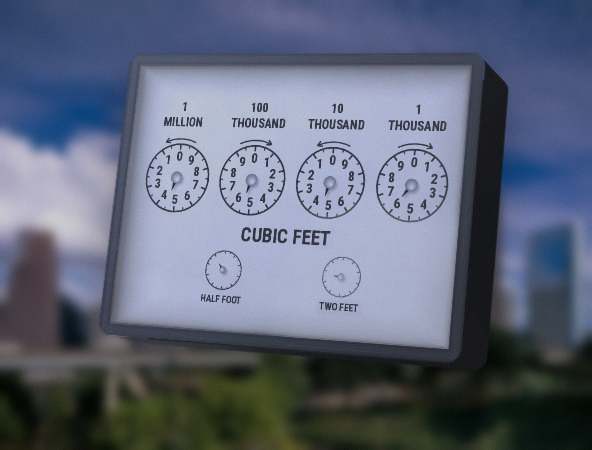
454600 ft³
